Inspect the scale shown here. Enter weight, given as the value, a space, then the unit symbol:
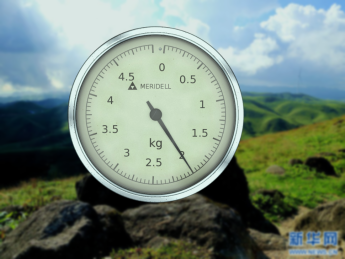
2 kg
